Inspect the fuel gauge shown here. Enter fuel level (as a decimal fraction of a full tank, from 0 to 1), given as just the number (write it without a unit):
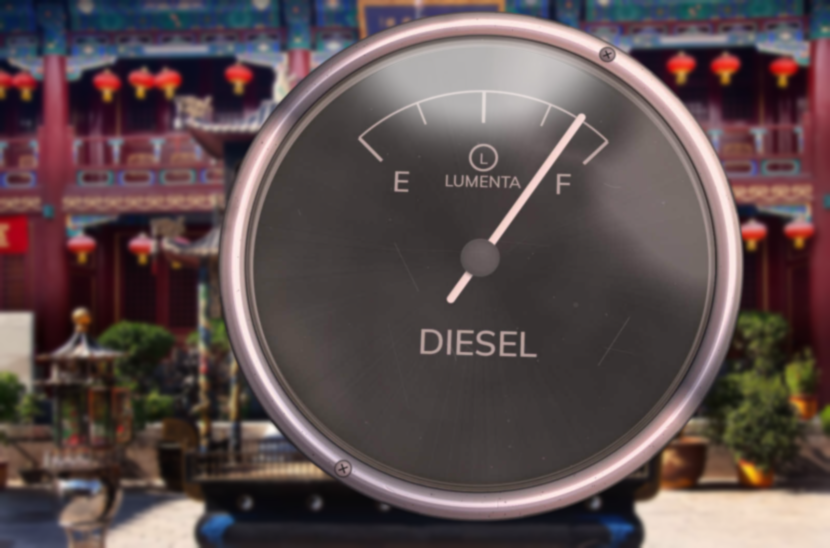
0.875
